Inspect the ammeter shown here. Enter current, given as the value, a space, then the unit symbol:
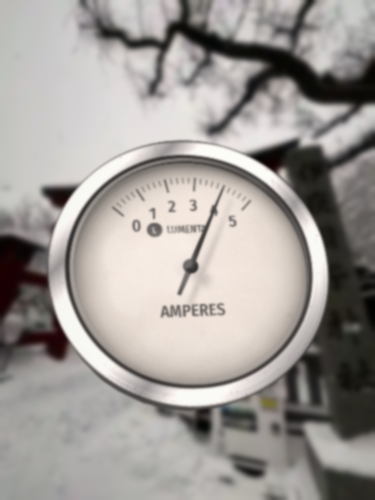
4 A
